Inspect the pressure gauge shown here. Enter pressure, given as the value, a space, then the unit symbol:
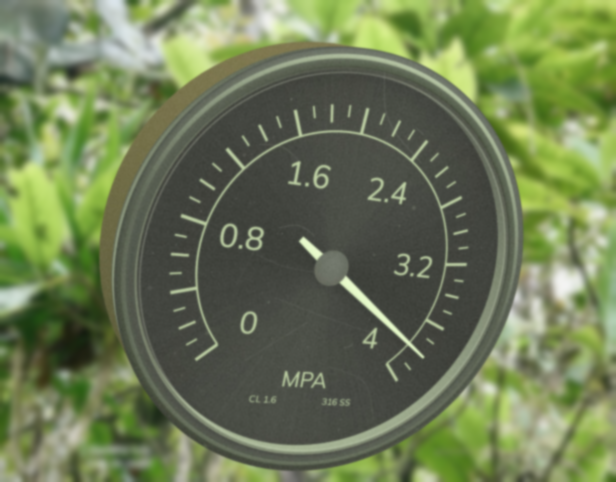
3.8 MPa
